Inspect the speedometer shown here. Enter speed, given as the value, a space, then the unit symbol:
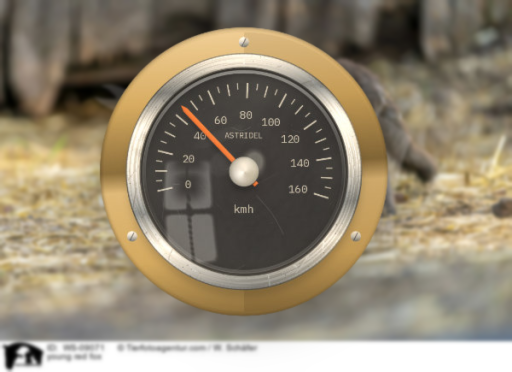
45 km/h
